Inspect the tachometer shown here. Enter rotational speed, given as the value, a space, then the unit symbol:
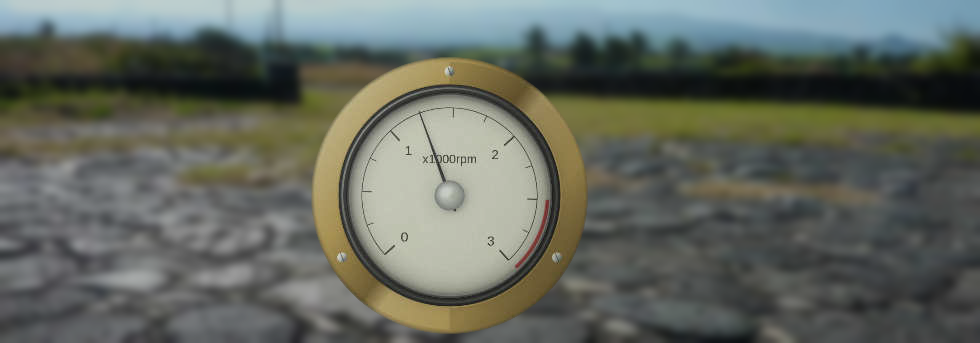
1250 rpm
